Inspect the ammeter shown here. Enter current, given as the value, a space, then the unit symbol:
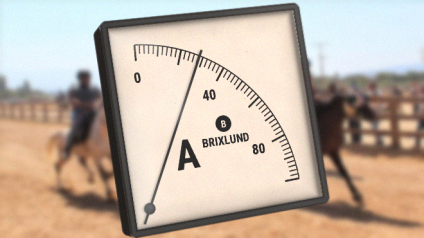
28 A
